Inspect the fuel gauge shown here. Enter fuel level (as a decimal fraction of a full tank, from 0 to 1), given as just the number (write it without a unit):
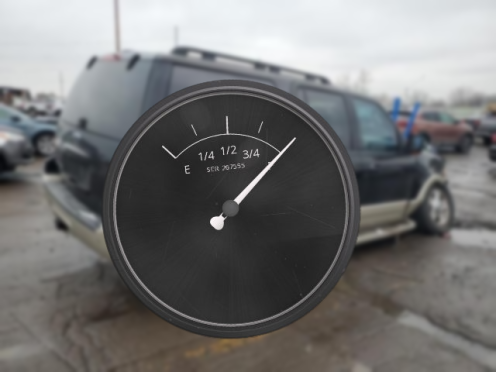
1
